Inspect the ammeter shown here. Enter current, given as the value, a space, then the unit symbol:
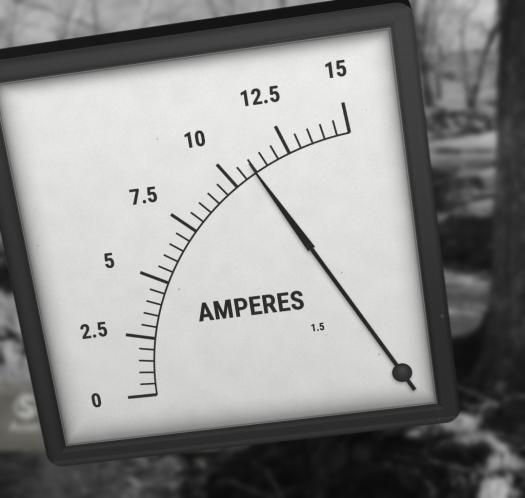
11 A
